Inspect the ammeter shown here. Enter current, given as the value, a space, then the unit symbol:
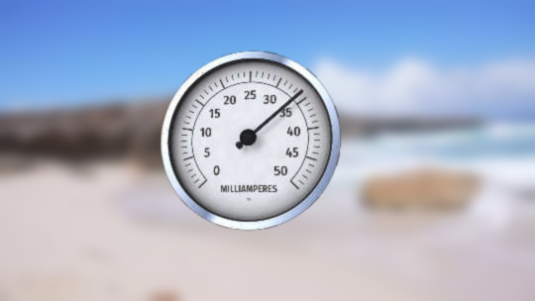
34 mA
